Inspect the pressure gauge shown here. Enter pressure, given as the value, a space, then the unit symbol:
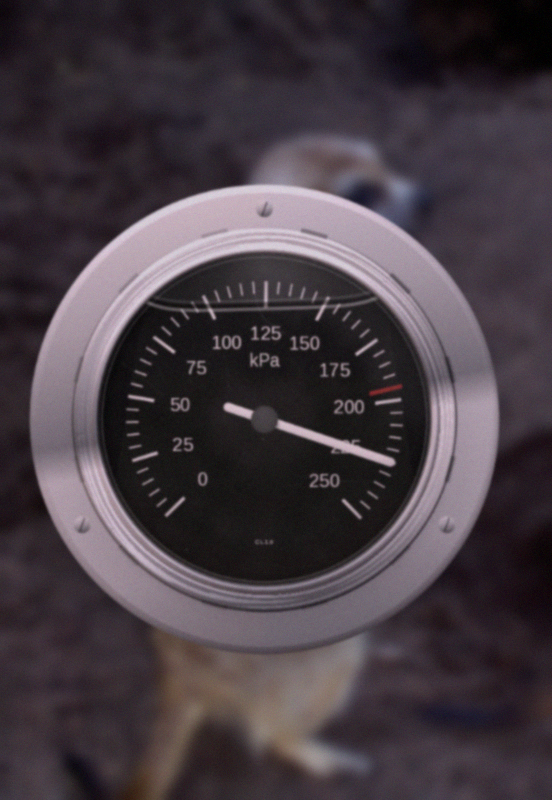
225 kPa
